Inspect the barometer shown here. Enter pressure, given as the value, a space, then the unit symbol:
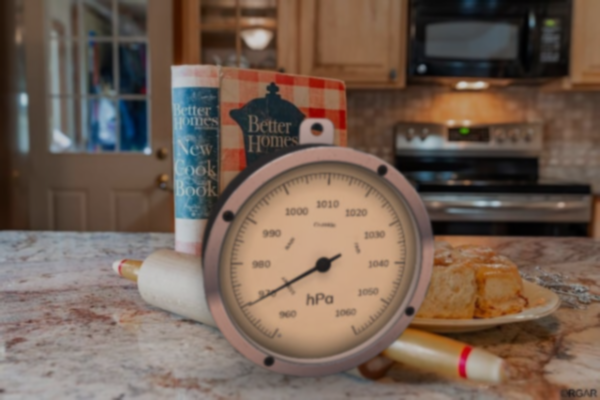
970 hPa
